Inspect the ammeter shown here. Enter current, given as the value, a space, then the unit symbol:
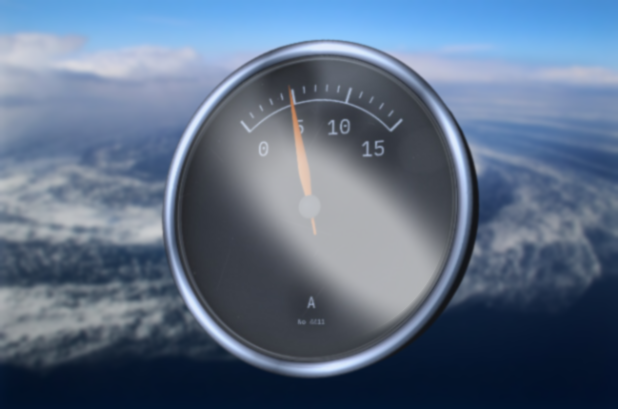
5 A
